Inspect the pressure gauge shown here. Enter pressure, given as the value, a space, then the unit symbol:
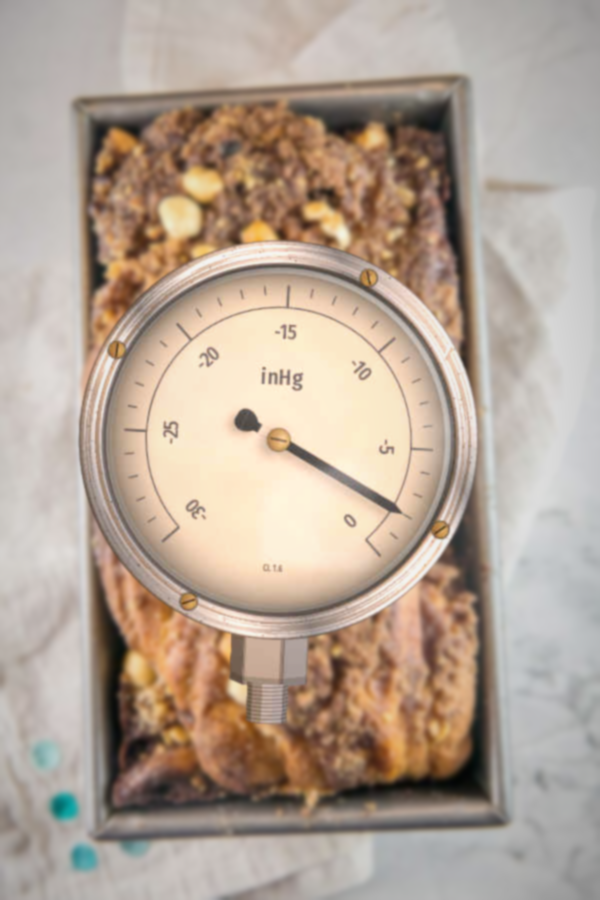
-2 inHg
